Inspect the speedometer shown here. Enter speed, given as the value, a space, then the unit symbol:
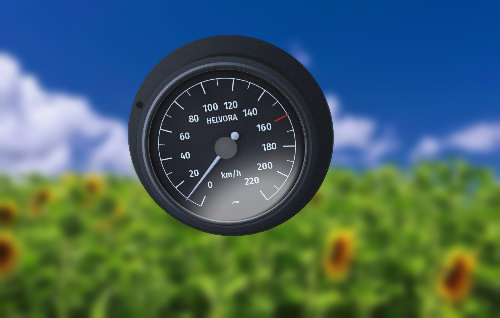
10 km/h
